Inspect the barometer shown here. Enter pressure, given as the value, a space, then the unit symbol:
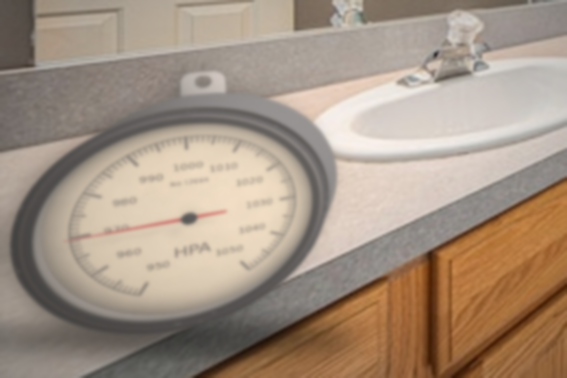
970 hPa
